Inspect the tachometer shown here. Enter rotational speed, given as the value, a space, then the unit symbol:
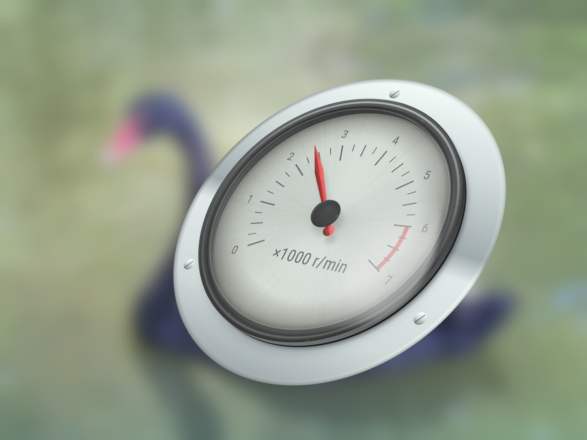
2500 rpm
